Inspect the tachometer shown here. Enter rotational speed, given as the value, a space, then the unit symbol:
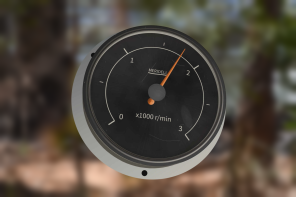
1750 rpm
